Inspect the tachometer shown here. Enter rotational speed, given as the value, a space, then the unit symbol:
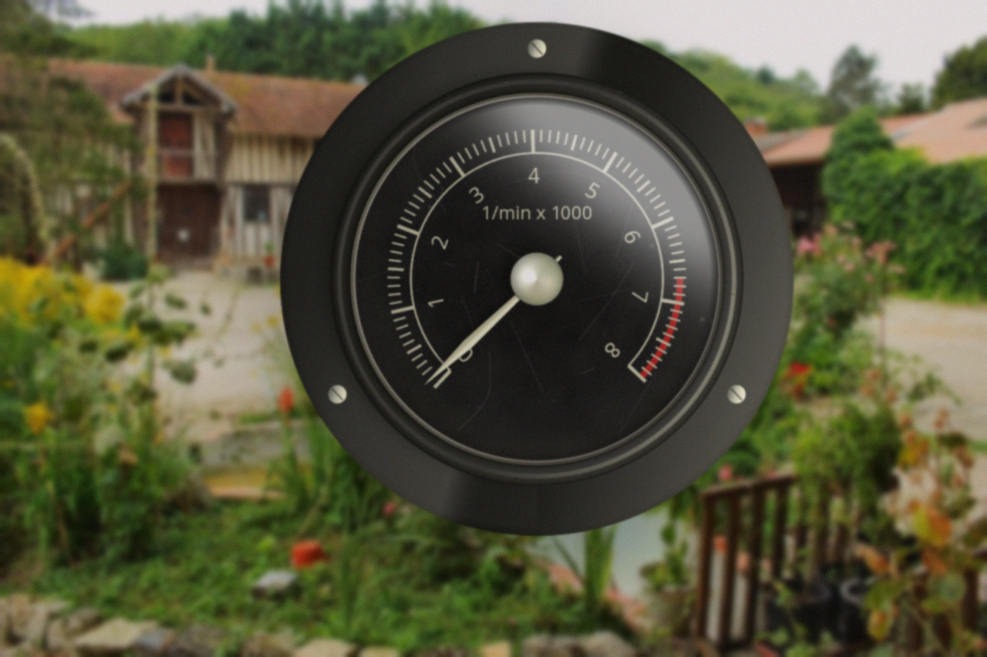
100 rpm
